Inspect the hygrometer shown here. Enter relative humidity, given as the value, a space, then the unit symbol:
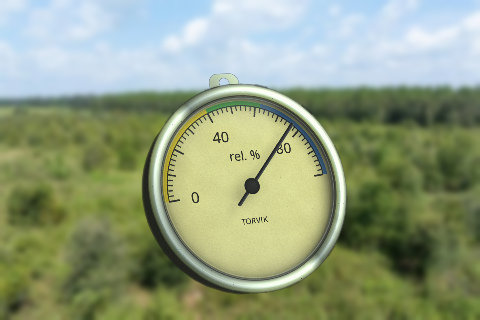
76 %
